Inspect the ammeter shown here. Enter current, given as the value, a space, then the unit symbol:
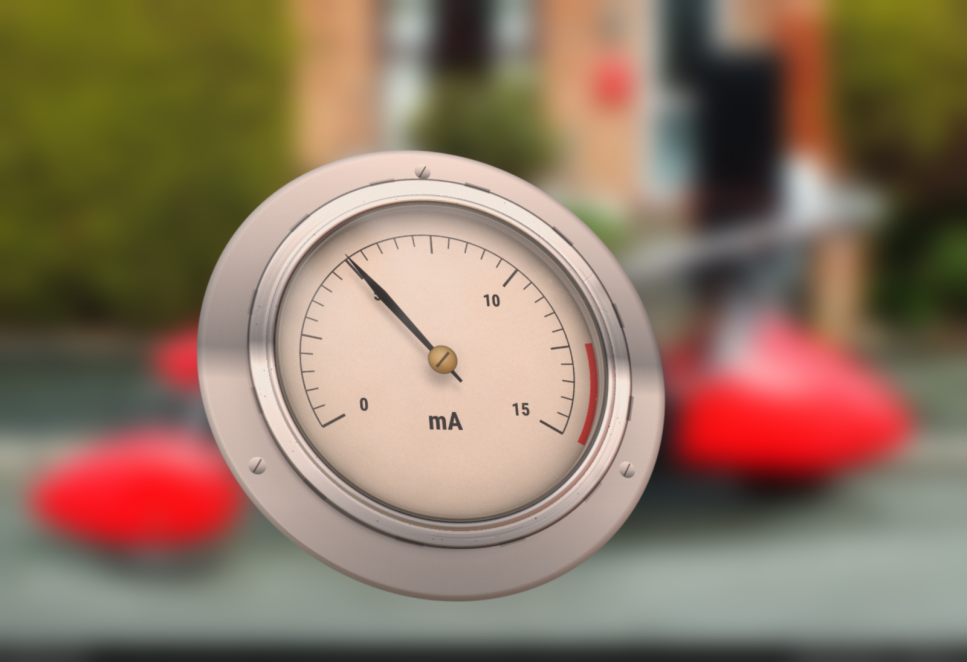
5 mA
